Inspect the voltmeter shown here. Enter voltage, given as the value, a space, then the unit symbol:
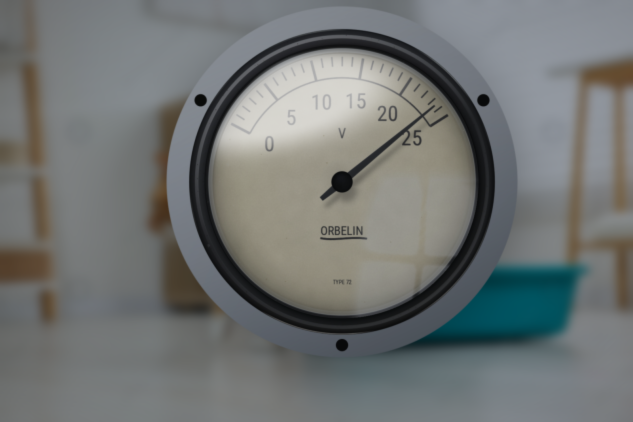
23.5 V
